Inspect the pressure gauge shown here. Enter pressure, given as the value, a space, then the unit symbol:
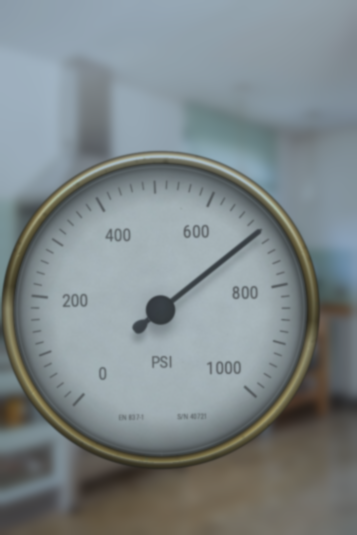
700 psi
